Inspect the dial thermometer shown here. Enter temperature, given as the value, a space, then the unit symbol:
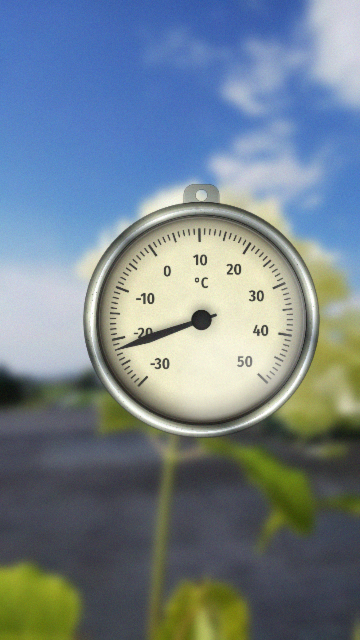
-22 °C
